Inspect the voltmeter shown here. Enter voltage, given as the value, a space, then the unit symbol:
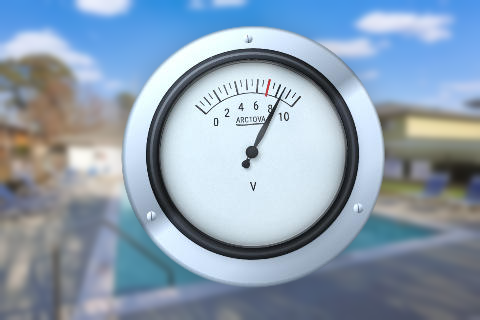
8.5 V
